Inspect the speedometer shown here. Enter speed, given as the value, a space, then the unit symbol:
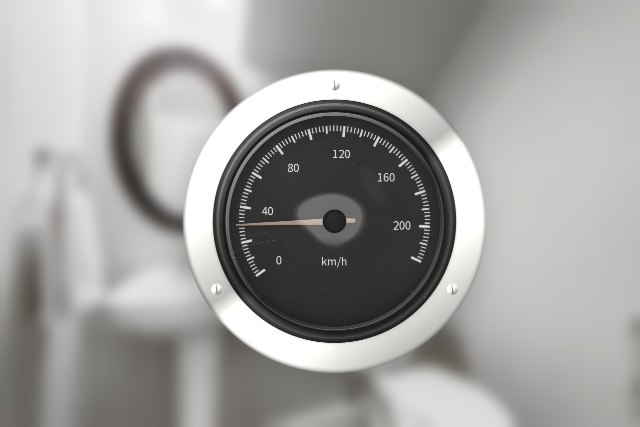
30 km/h
